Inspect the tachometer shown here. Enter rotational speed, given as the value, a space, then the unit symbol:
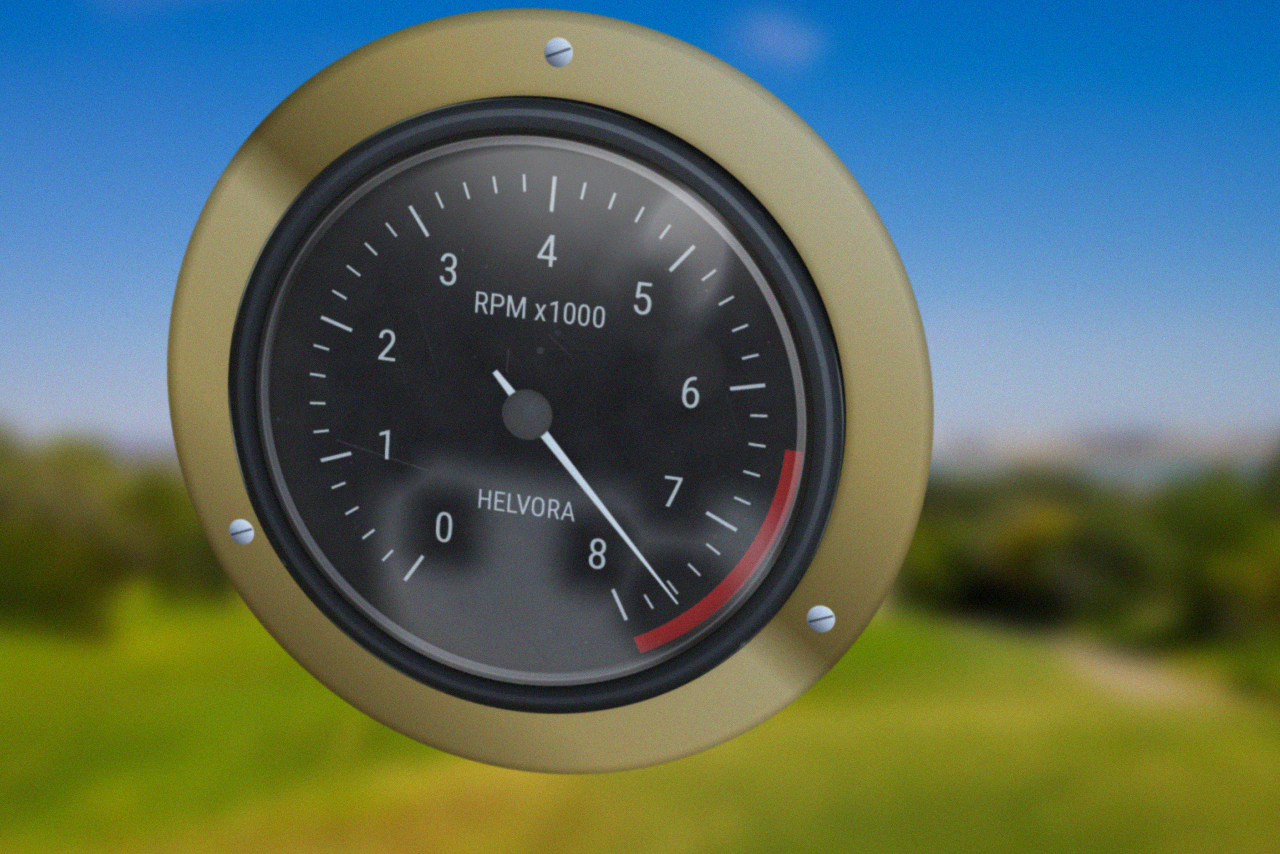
7600 rpm
